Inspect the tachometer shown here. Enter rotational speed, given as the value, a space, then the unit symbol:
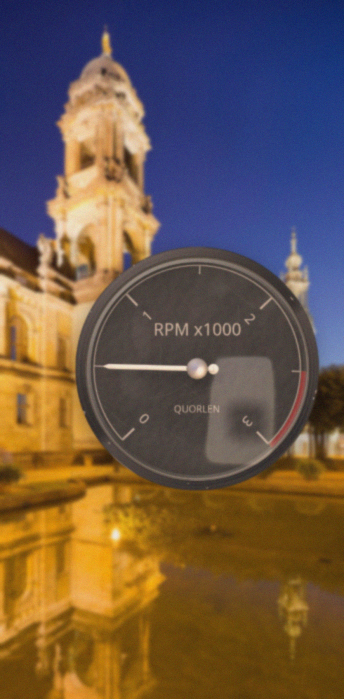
500 rpm
